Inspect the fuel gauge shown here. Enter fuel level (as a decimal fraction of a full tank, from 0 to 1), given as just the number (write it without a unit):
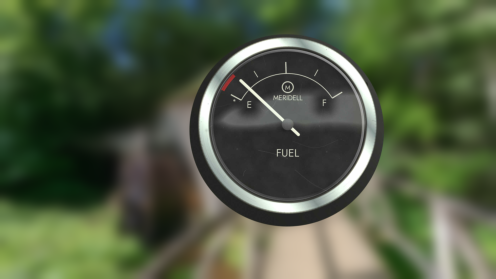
0.125
